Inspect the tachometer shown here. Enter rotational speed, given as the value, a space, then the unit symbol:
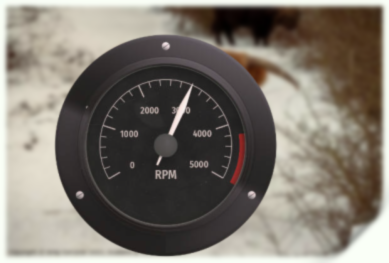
3000 rpm
